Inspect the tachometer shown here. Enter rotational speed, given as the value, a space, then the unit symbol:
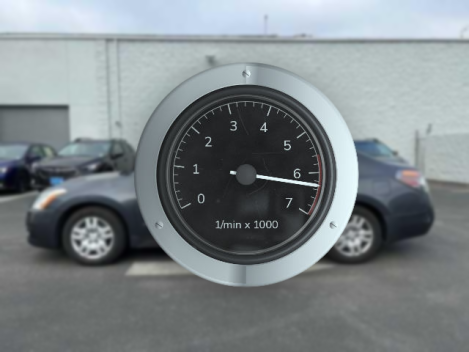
6300 rpm
